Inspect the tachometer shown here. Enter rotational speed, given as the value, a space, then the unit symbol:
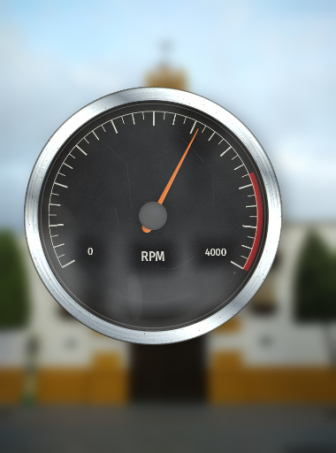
2450 rpm
